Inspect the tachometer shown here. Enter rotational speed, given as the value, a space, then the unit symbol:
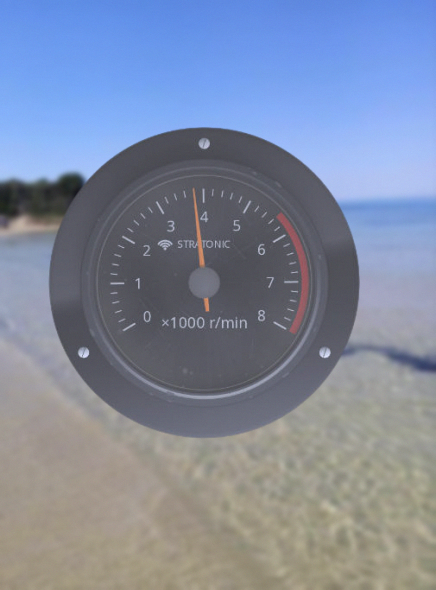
3800 rpm
